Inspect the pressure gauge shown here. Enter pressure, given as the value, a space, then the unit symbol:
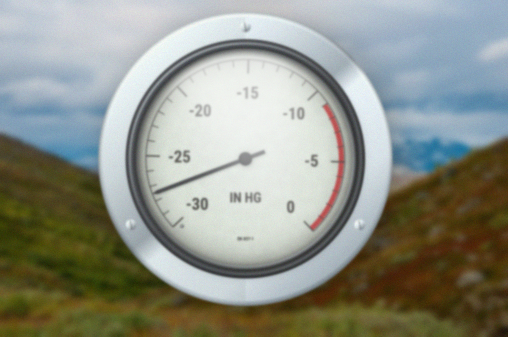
-27.5 inHg
